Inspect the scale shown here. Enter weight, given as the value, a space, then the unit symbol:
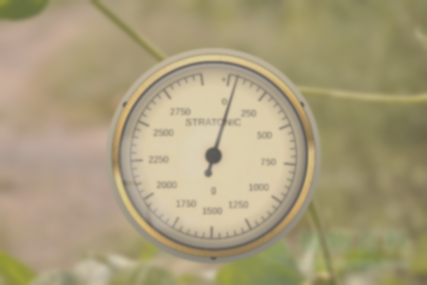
50 g
